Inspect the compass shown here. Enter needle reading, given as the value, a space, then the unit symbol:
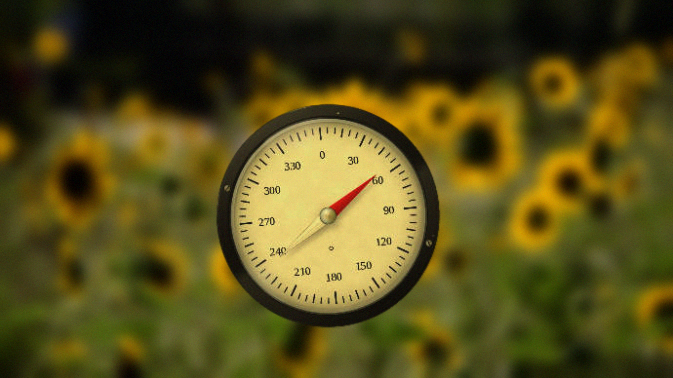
55 °
